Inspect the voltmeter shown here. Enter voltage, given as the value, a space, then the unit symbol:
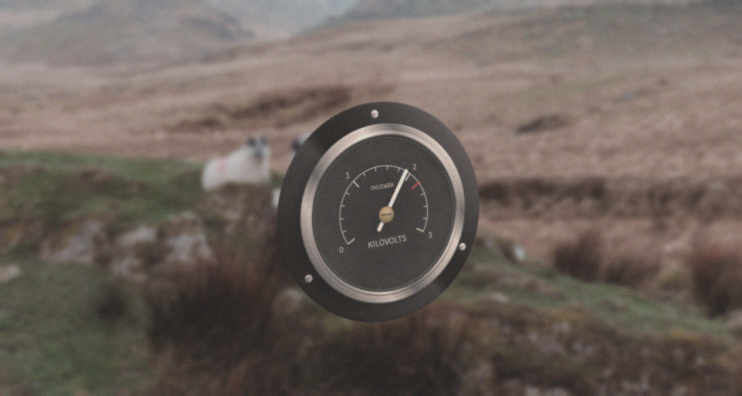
1.9 kV
